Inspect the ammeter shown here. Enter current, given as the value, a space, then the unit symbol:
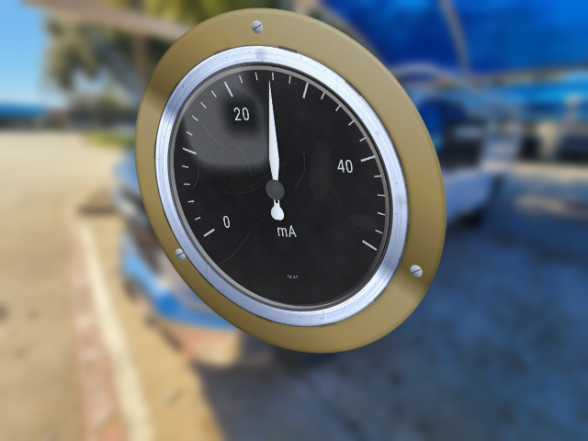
26 mA
